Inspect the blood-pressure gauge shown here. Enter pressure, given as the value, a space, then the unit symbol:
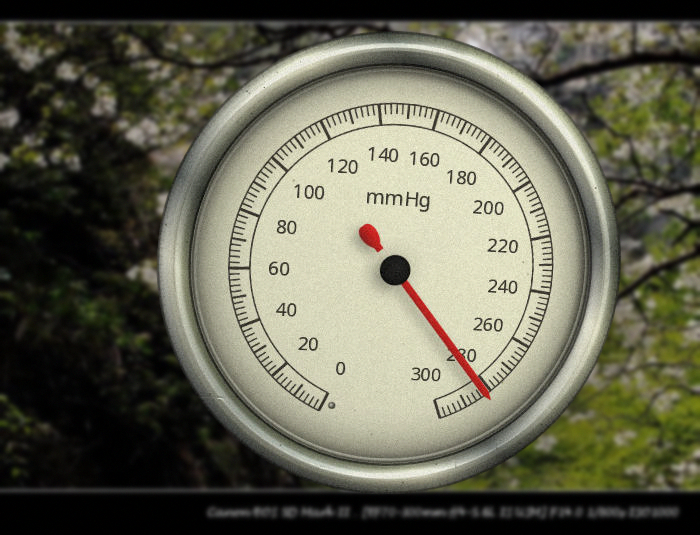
282 mmHg
